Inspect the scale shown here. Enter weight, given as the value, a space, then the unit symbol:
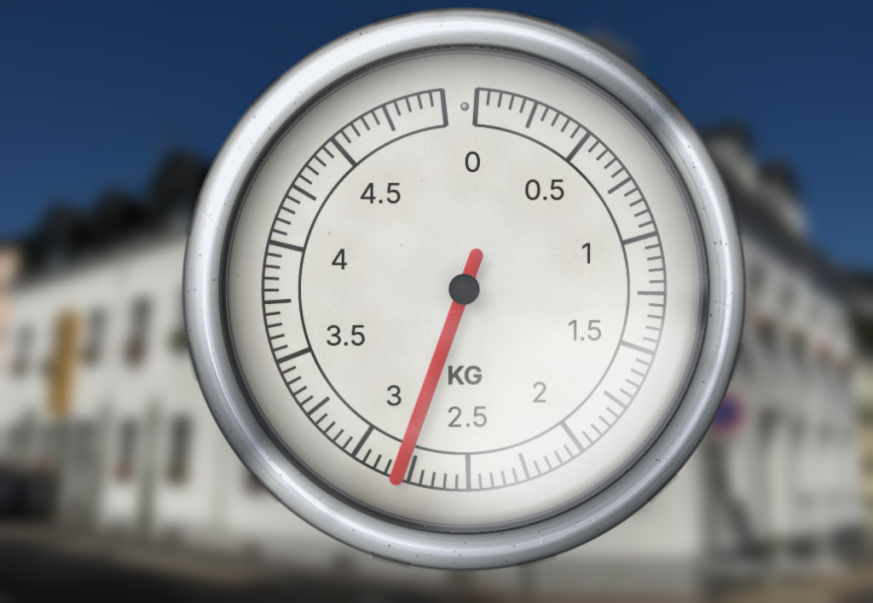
2.8 kg
